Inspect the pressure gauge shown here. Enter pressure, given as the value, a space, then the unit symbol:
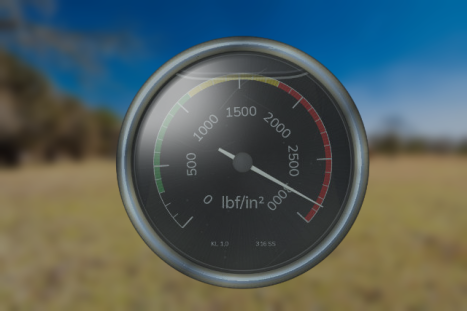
2850 psi
